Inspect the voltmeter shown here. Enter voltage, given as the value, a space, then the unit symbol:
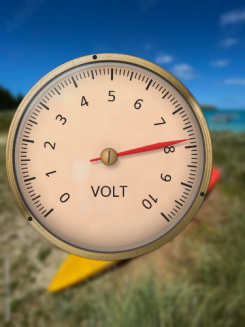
7.8 V
